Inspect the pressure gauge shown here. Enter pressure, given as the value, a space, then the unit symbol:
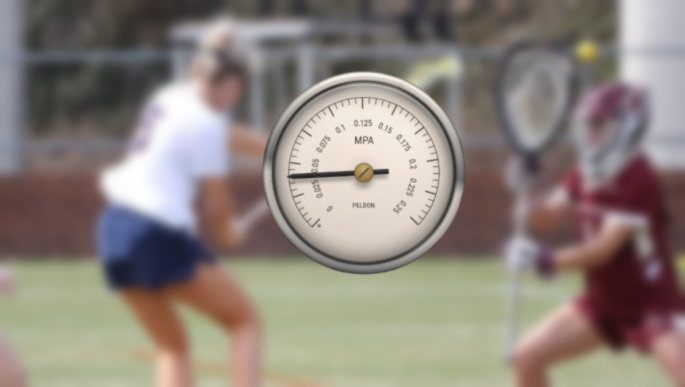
0.04 MPa
